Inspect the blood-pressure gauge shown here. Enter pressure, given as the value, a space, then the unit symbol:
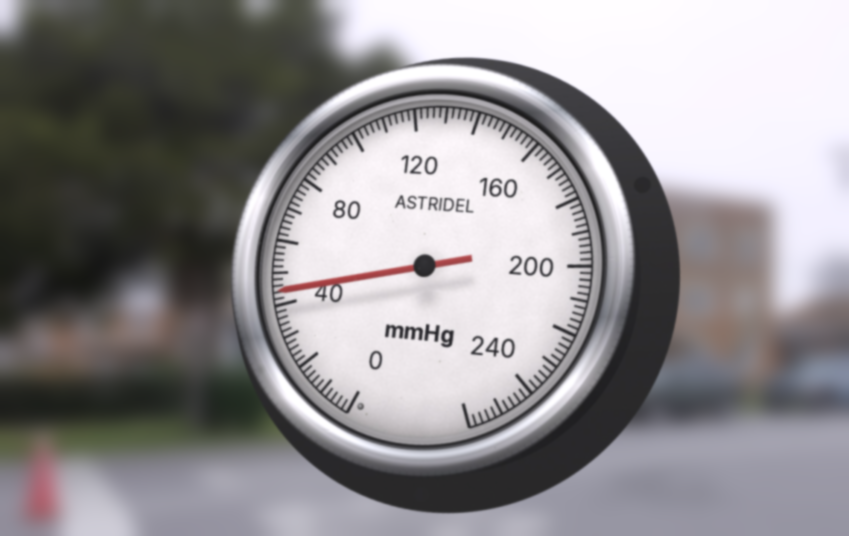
44 mmHg
